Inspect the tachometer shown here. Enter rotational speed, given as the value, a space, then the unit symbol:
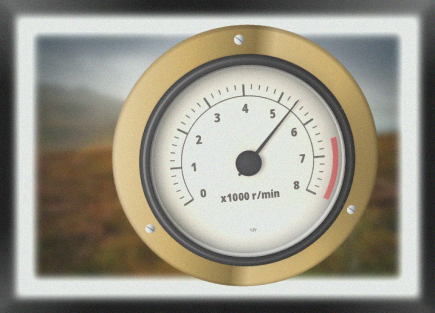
5400 rpm
